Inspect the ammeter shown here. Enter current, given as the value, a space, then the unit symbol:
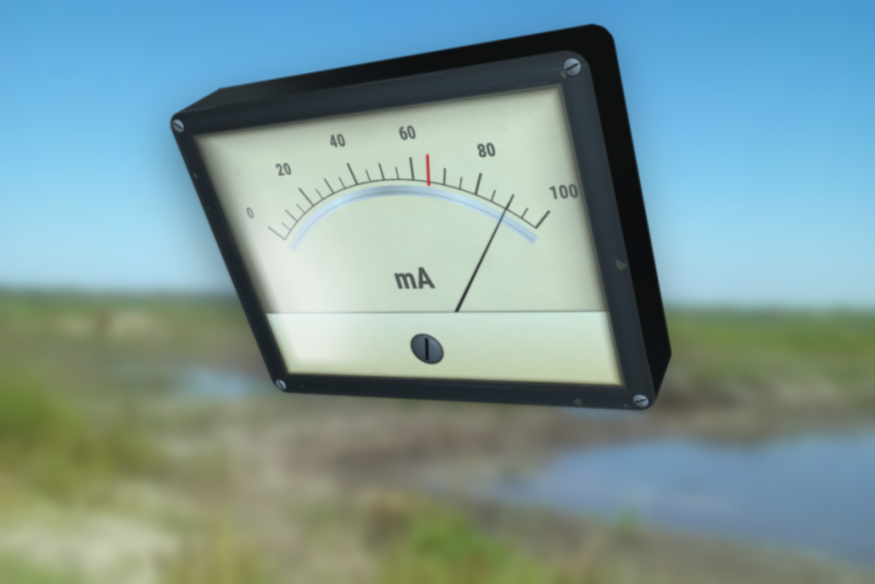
90 mA
